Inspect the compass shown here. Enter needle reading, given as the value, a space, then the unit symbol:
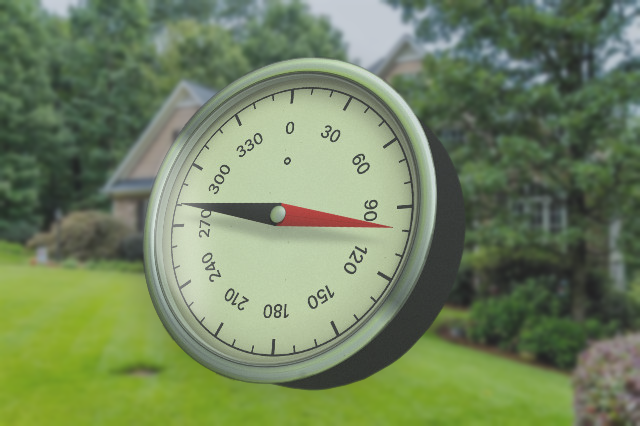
100 °
